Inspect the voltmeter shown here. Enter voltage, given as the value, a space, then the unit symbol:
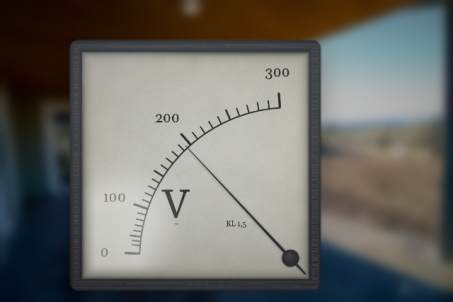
195 V
